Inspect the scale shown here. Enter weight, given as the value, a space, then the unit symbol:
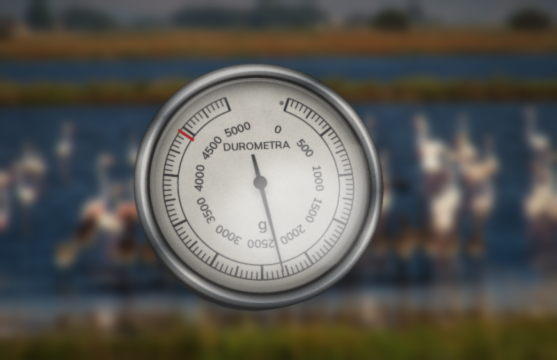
2300 g
